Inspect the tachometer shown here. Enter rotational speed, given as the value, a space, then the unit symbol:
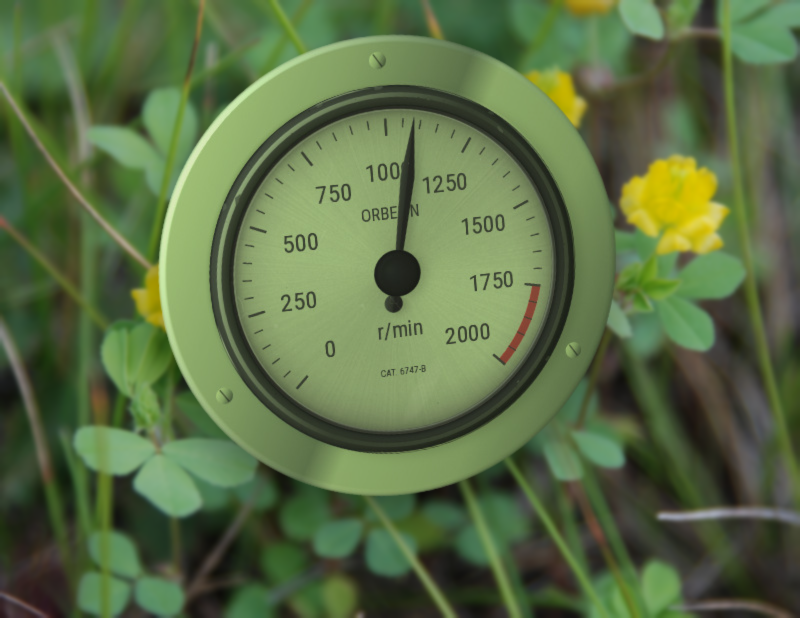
1075 rpm
